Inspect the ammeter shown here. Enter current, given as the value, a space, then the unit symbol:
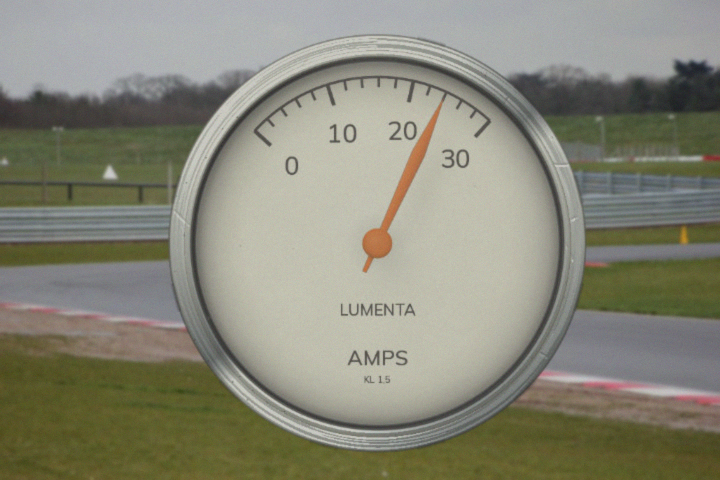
24 A
